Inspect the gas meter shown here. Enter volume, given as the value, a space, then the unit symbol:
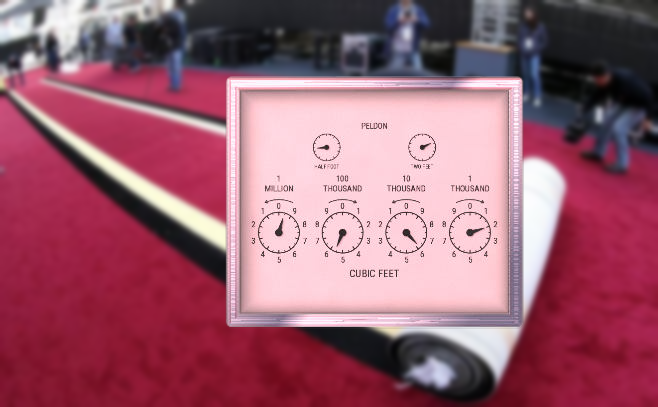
956200 ft³
